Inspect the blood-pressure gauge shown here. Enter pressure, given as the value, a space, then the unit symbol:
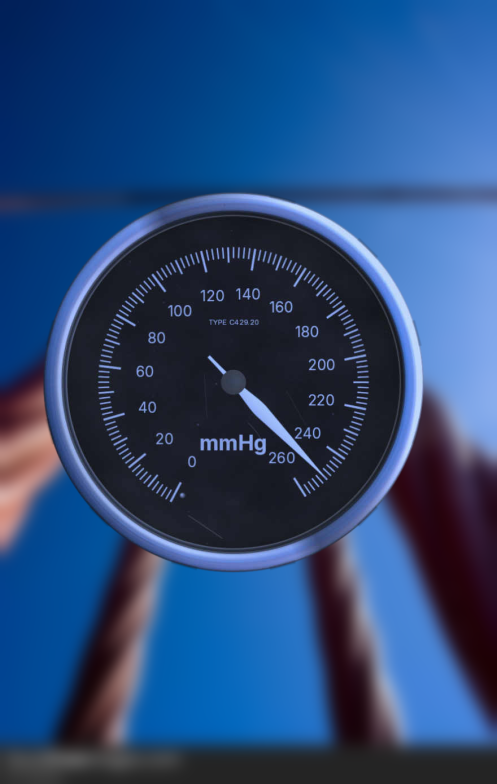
250 mmHg
